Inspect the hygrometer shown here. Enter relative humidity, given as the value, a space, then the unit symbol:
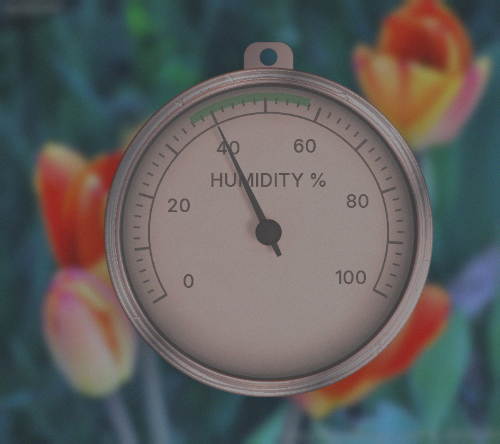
40 %
